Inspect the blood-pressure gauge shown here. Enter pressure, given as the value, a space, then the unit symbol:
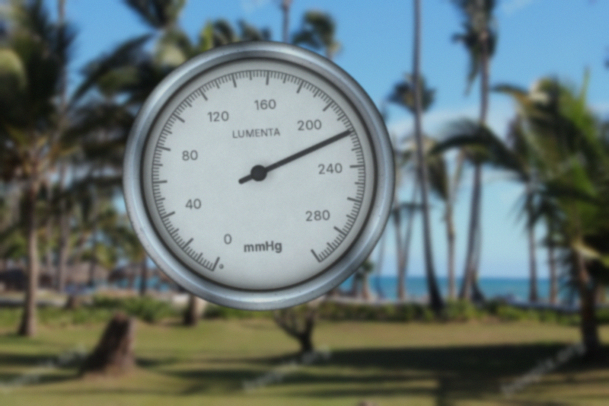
220 mmHg
